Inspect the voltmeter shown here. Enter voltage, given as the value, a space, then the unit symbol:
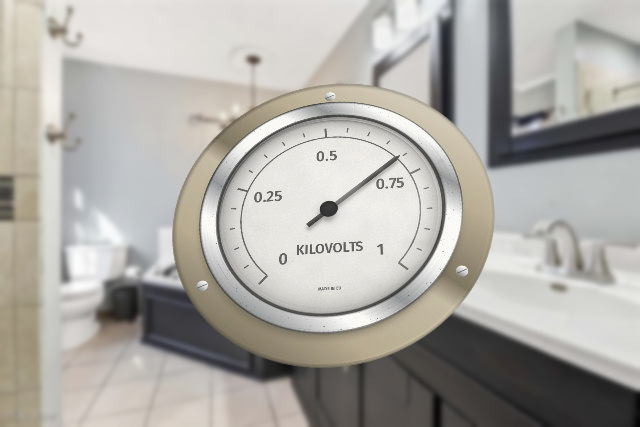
0.7 kV
